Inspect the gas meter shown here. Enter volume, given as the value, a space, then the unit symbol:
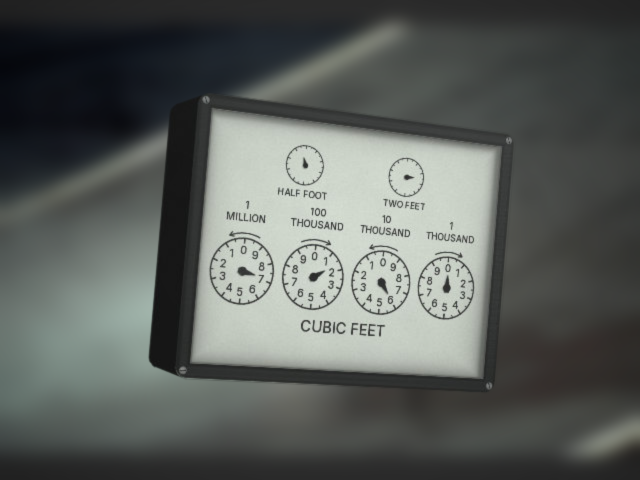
716000 ft³
